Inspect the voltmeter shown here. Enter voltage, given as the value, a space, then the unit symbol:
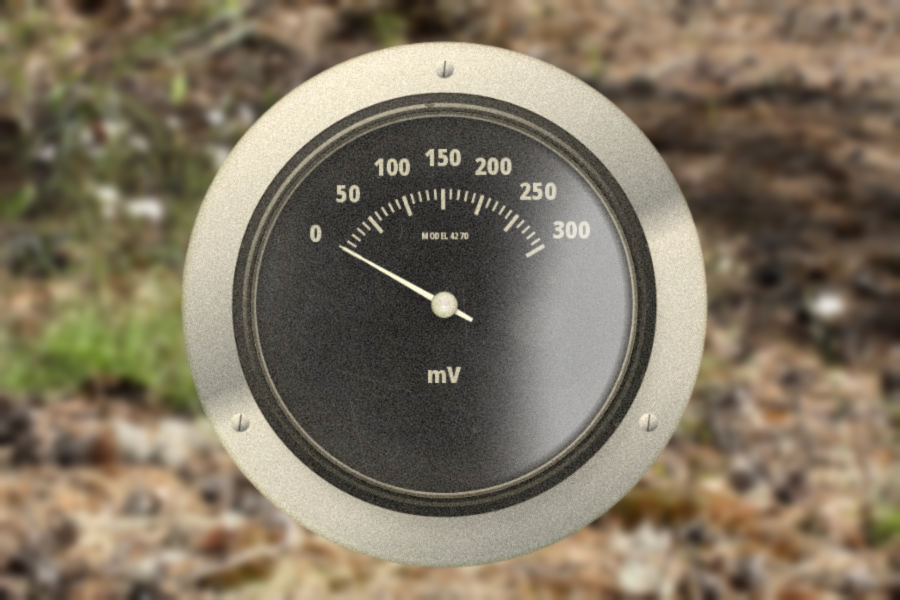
0 mV
